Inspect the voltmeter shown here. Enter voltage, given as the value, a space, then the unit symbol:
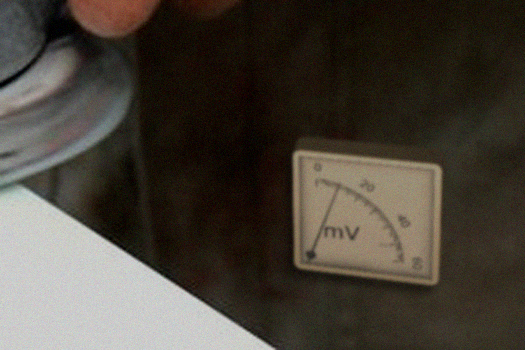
10 mV
